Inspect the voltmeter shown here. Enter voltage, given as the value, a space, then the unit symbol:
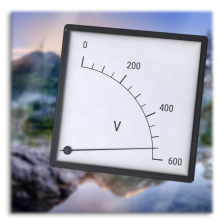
550 V
